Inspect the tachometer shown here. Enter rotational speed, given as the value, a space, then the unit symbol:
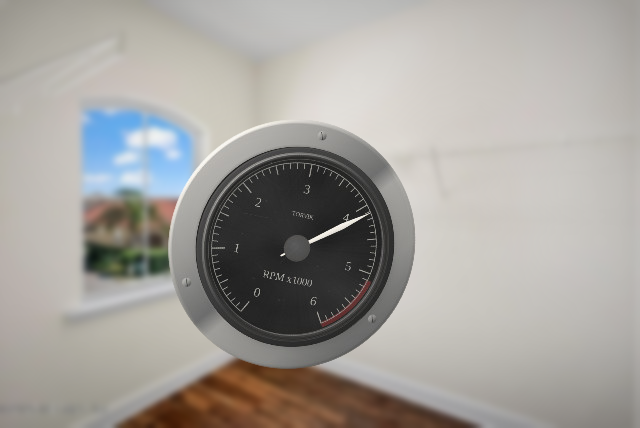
4100 rpm
